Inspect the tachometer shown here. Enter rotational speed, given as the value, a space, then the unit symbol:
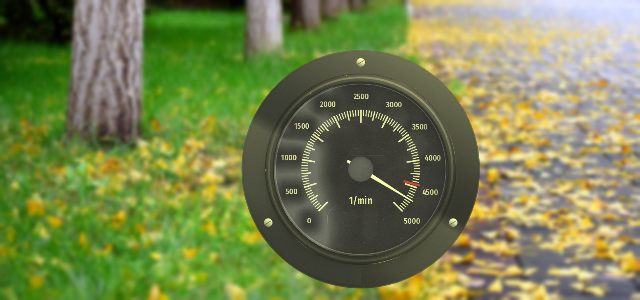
4750 rpm
